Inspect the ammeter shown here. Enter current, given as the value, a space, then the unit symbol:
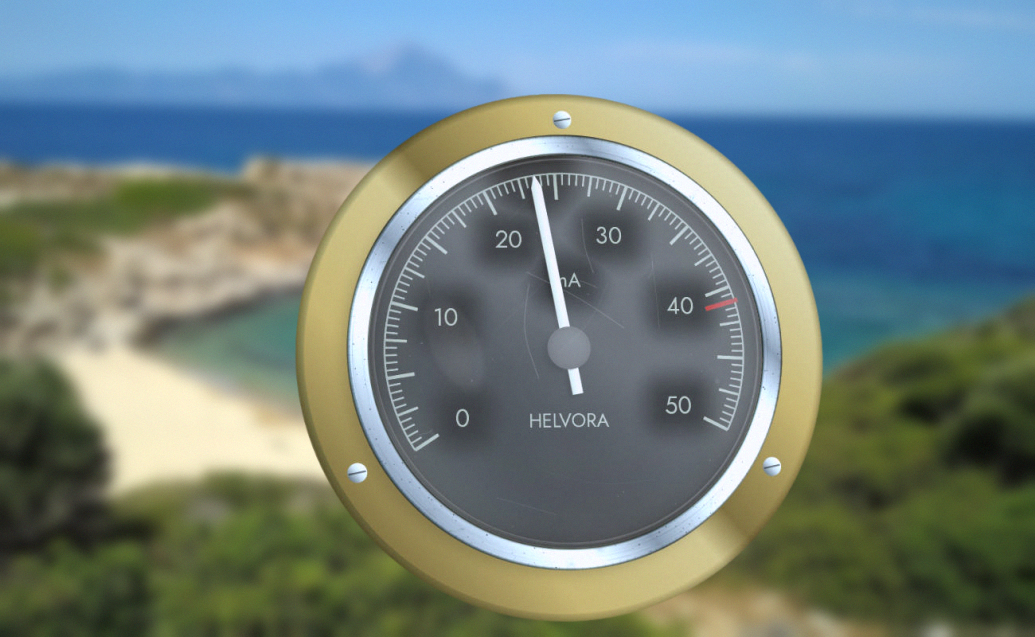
23.5 mA
